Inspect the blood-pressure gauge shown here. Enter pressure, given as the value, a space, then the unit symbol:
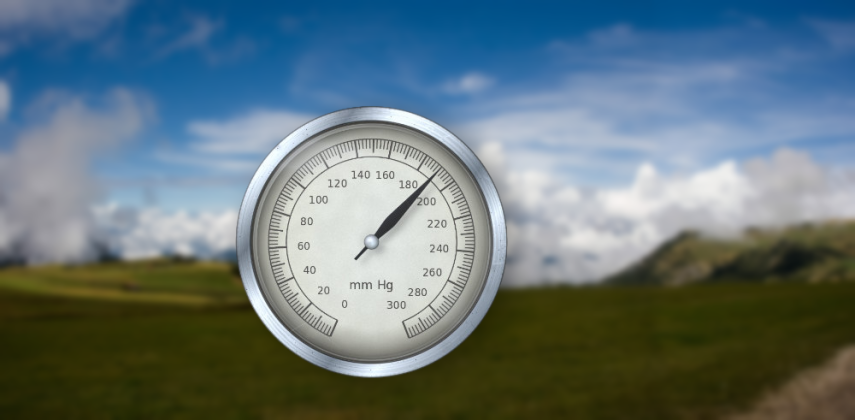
190 mmHg
